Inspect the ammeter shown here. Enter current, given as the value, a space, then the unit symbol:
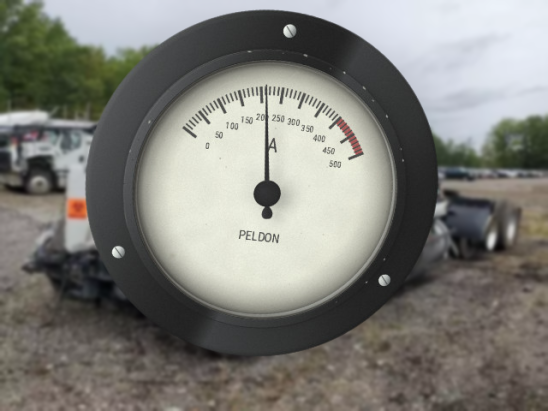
210 A
